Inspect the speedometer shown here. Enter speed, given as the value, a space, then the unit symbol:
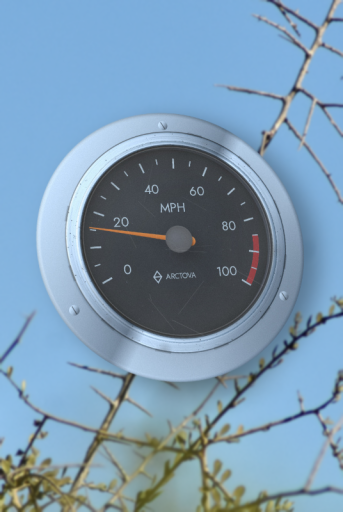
15 mph
